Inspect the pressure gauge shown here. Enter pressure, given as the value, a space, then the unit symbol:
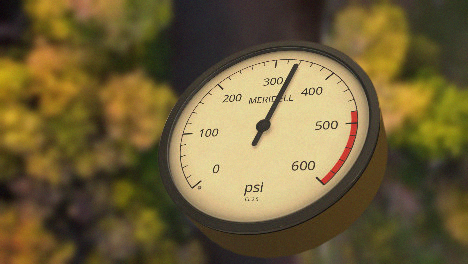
340 psi
